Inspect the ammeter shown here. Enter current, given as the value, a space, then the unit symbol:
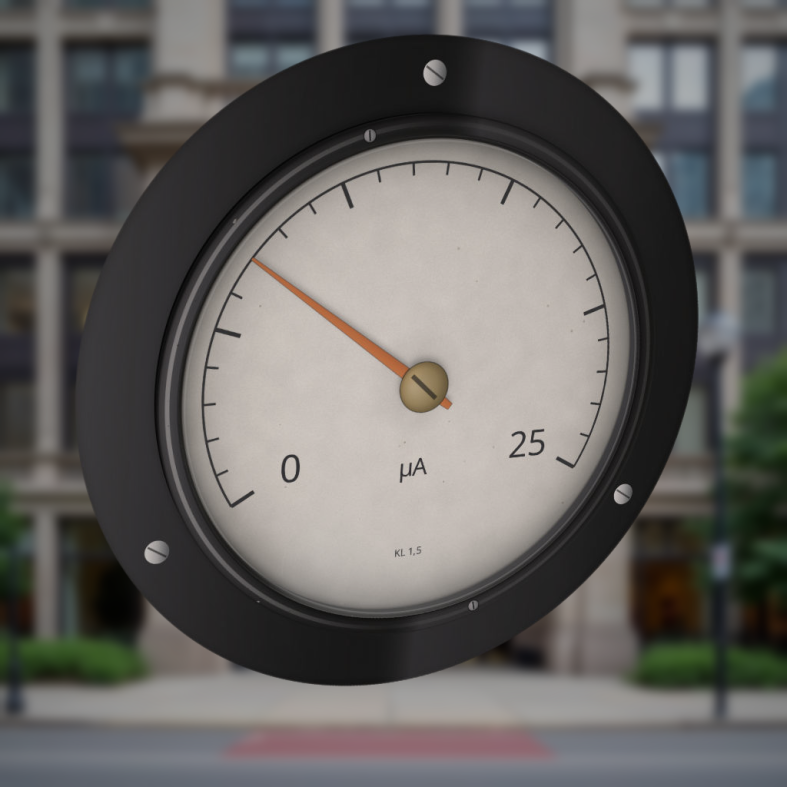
7 µA
